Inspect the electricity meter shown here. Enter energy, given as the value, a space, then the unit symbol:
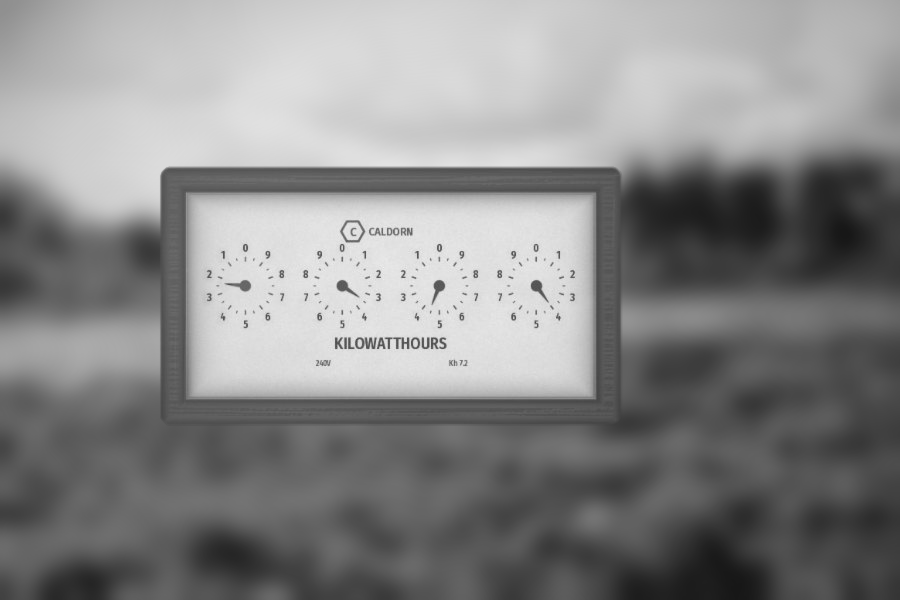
2344 kWh
